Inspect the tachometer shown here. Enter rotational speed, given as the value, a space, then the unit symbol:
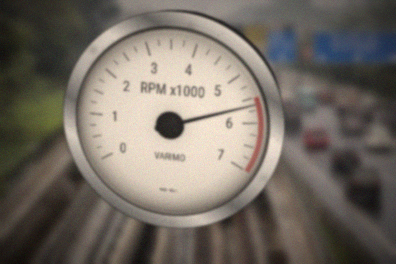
5625 rpm
